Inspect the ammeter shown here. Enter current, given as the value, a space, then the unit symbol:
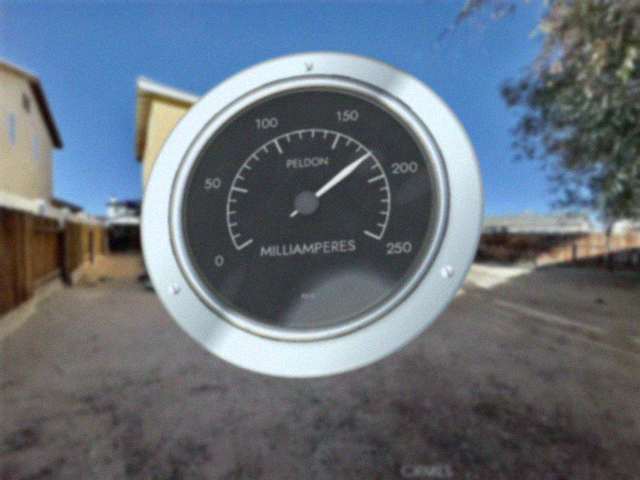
180 mA
